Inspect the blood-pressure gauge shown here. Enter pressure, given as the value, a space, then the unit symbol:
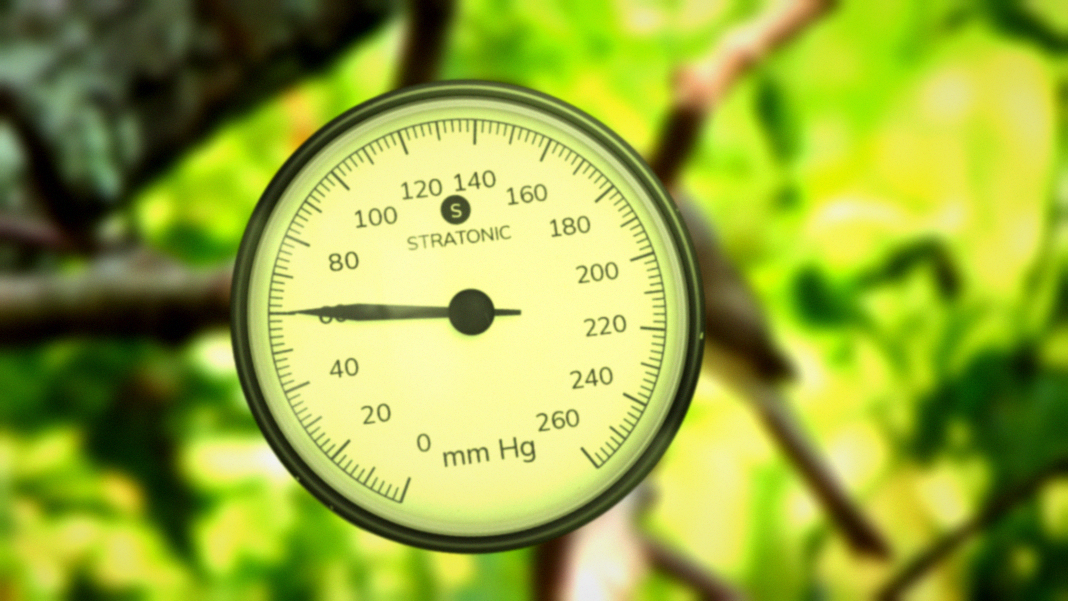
60 mmHg
